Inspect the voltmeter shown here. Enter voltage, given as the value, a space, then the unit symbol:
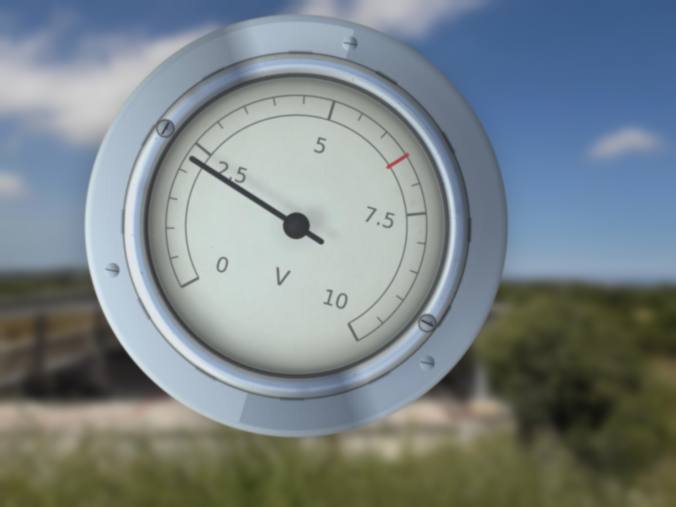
2.25 V
